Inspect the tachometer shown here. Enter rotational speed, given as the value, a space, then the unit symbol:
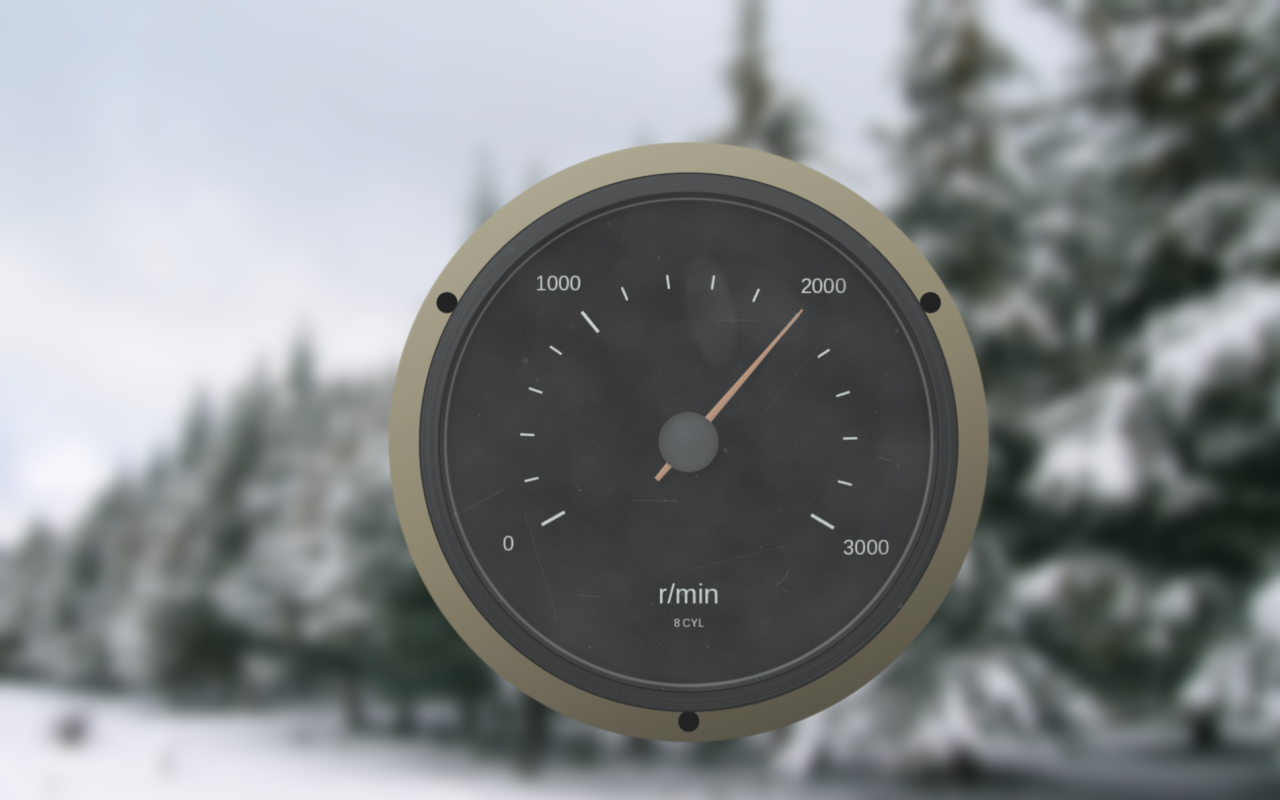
2000 rpm
